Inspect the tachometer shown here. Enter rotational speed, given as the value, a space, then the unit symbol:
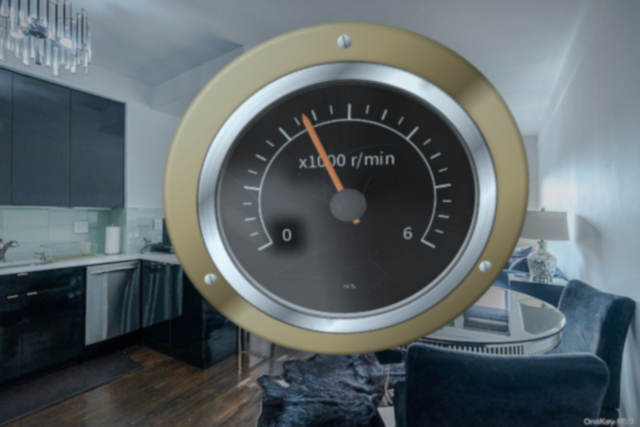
2375 rpm
